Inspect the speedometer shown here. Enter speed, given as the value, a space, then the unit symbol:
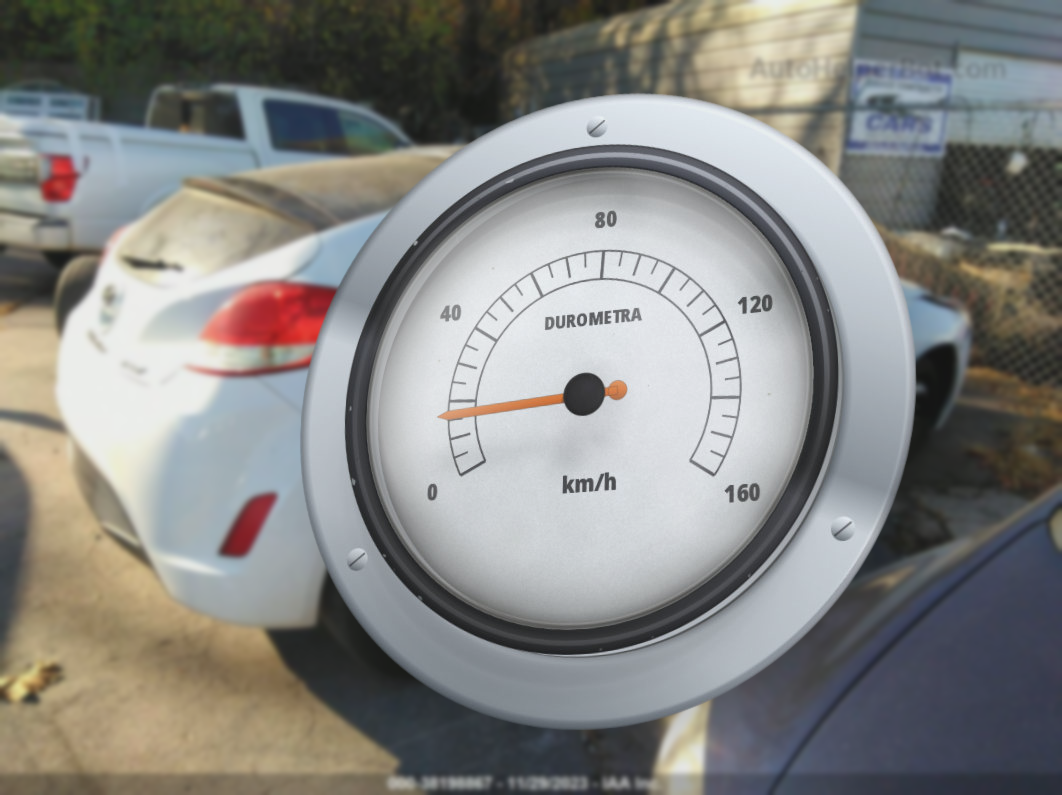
15 km/h
